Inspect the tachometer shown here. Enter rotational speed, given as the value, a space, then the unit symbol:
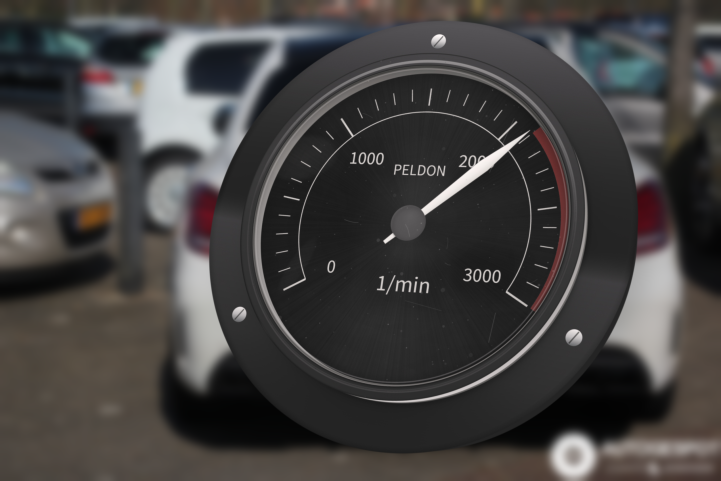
2100 rpm
